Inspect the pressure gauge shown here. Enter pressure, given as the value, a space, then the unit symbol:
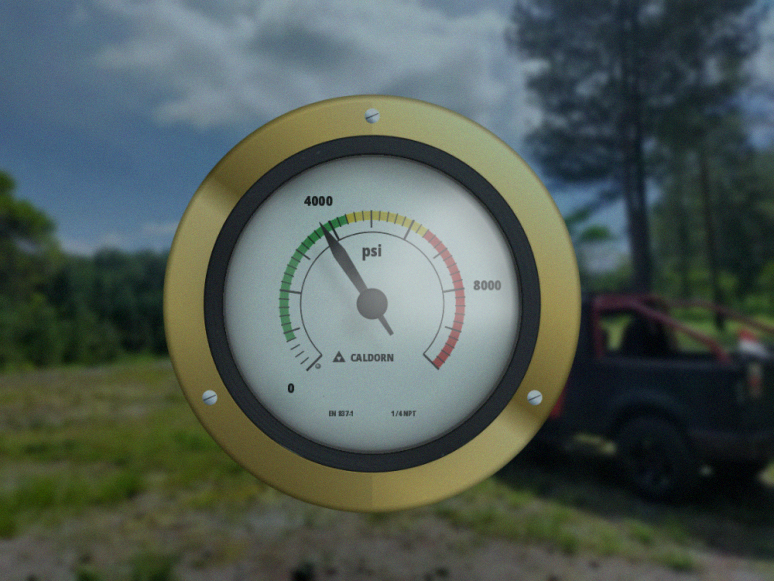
3800 psi
